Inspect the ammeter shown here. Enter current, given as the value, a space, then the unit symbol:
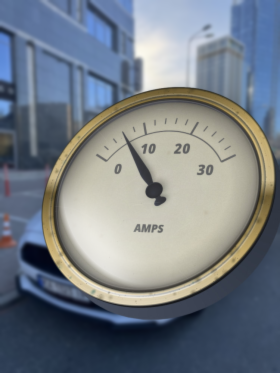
6 A
